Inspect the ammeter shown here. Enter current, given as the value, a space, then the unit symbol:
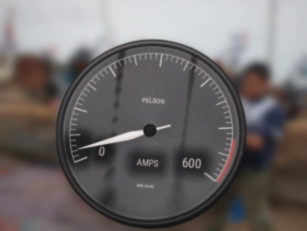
20 A
